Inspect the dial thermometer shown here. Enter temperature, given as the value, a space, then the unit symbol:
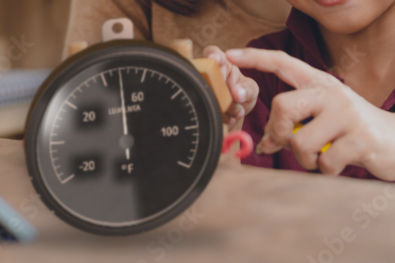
48 °F
